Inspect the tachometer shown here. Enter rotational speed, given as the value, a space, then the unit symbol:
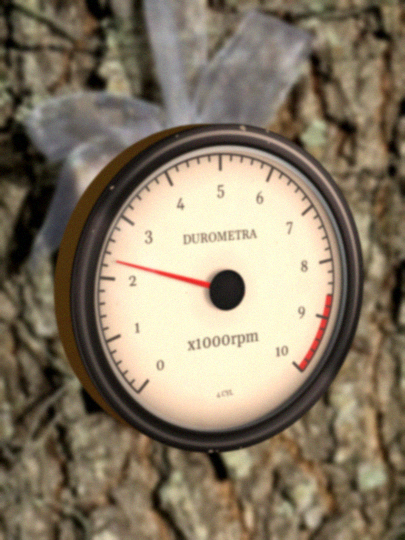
2300 rpm
